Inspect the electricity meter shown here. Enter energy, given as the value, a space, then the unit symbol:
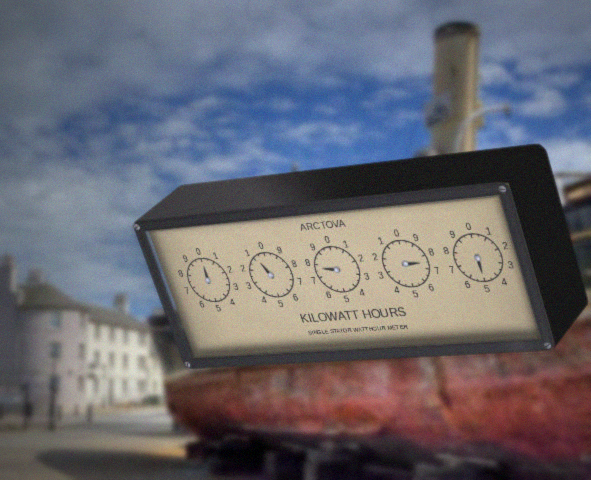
775 kWh
